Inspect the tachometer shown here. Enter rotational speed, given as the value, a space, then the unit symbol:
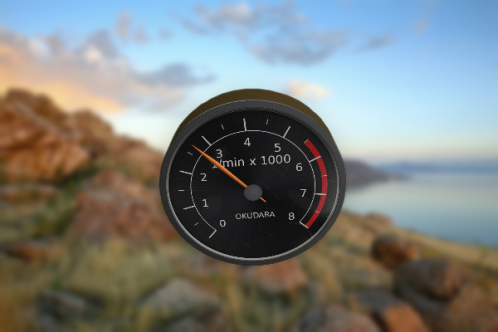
2750 rpm
